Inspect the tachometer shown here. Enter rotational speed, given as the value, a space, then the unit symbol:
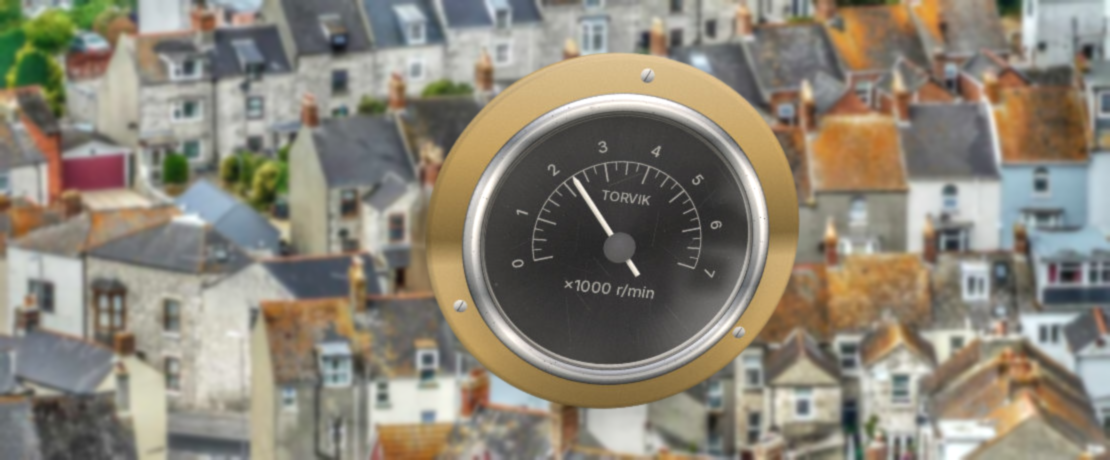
2250 rpm
